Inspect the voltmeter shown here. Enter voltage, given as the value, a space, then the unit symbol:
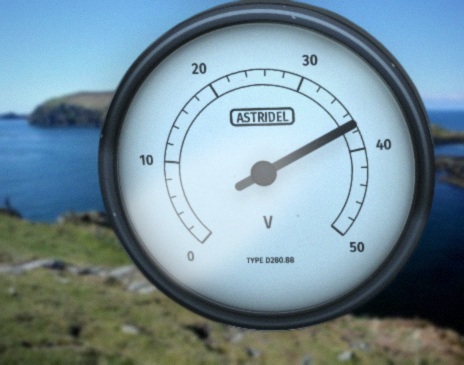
37 V
